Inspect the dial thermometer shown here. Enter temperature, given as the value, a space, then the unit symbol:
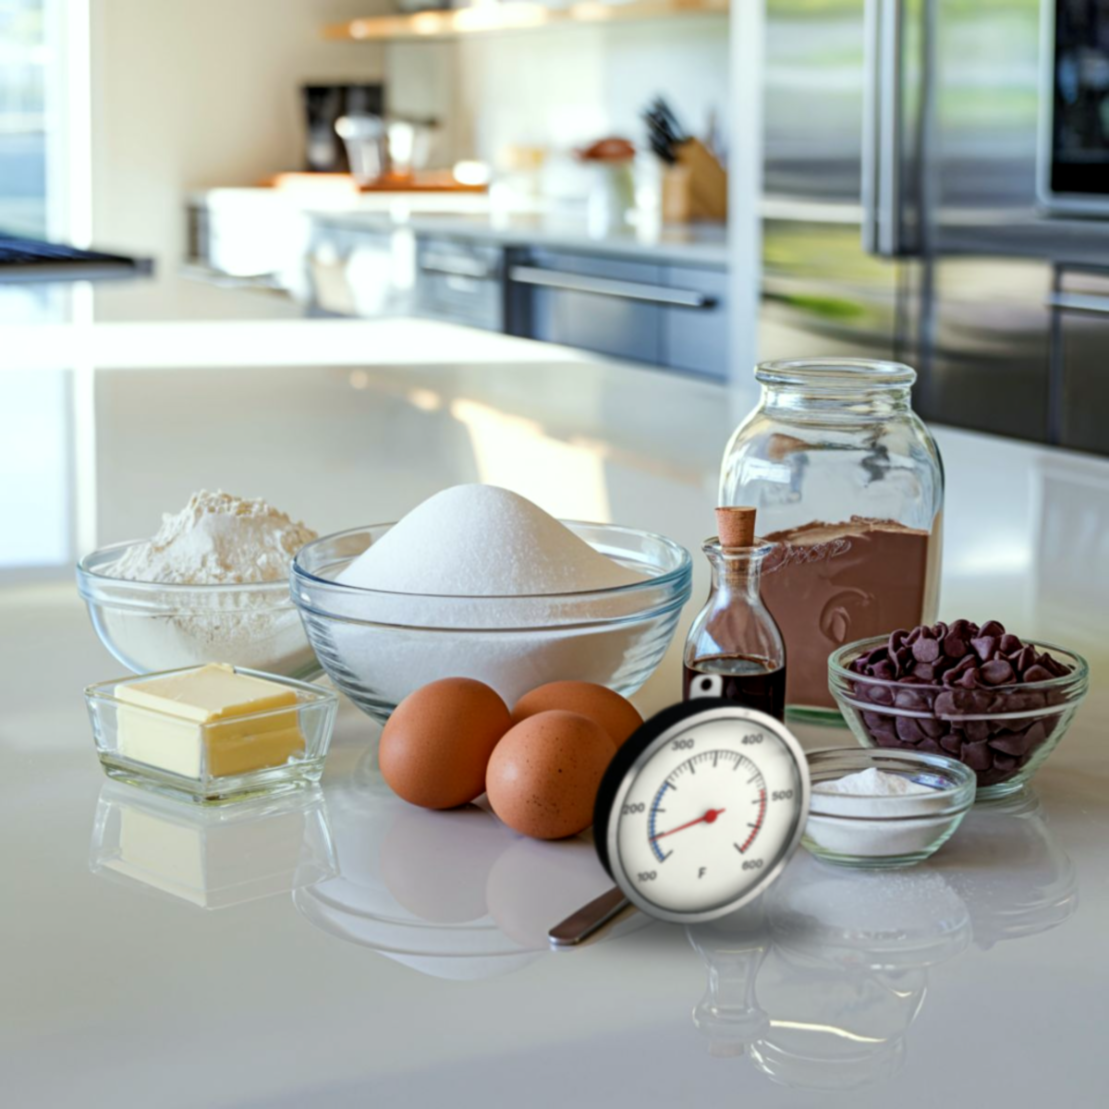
150 °F
